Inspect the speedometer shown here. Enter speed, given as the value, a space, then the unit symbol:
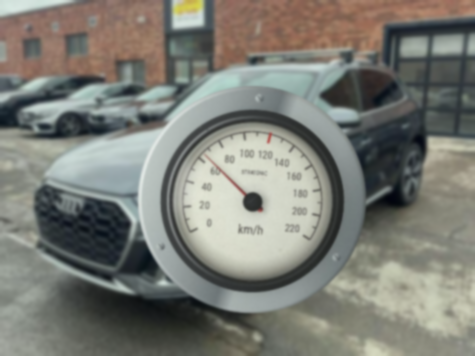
65 km/h
